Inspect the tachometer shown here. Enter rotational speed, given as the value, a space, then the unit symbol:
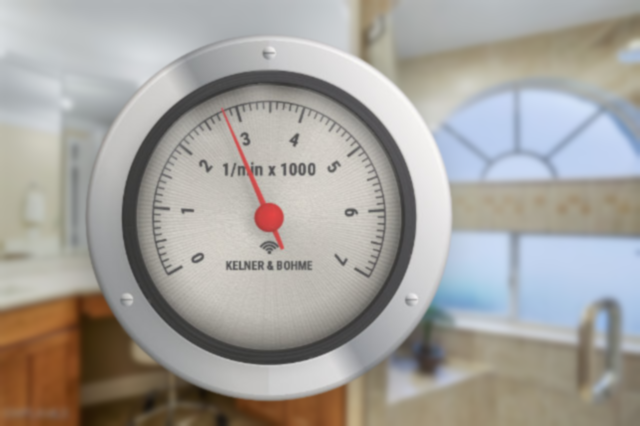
2800 rpm
